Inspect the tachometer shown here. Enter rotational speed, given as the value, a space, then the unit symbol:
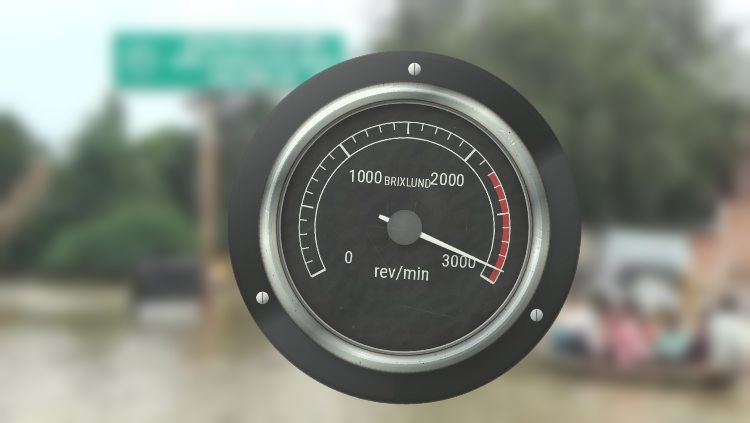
2900 rpm
